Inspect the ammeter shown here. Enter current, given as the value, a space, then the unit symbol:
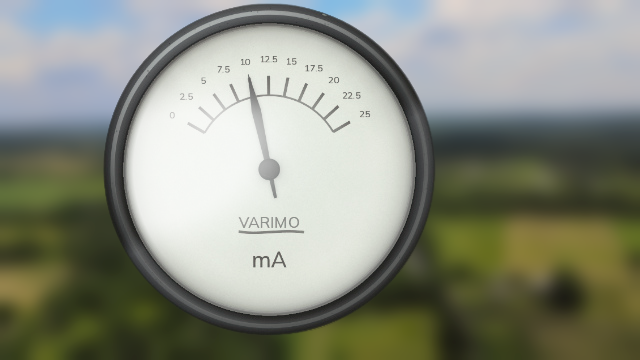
10 mA
